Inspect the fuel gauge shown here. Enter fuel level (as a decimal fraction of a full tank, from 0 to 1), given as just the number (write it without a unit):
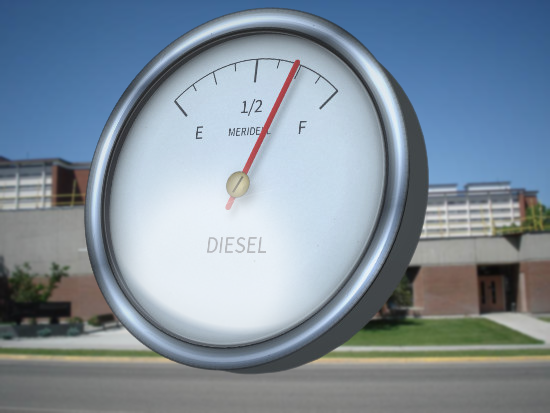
0.75
